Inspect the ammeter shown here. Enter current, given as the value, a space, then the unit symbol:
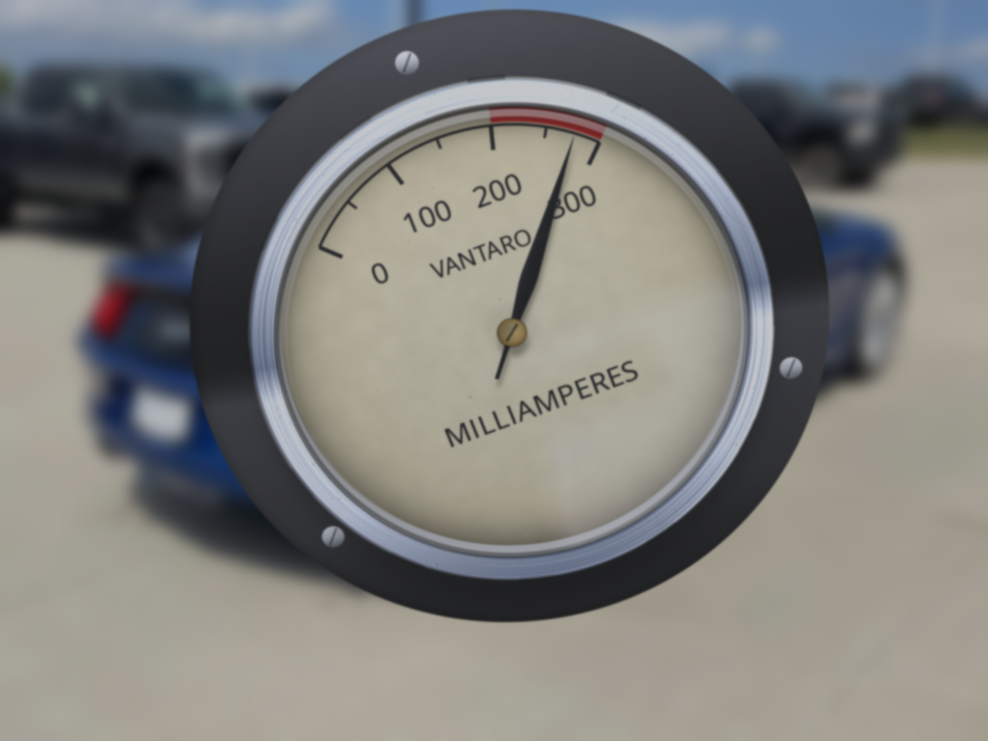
275 mA
